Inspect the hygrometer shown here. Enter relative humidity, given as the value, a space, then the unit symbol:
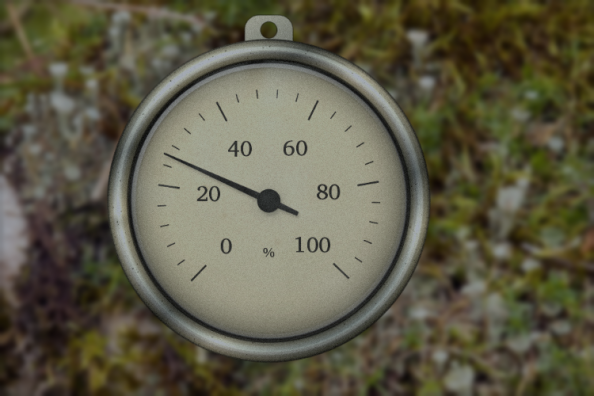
26 %
